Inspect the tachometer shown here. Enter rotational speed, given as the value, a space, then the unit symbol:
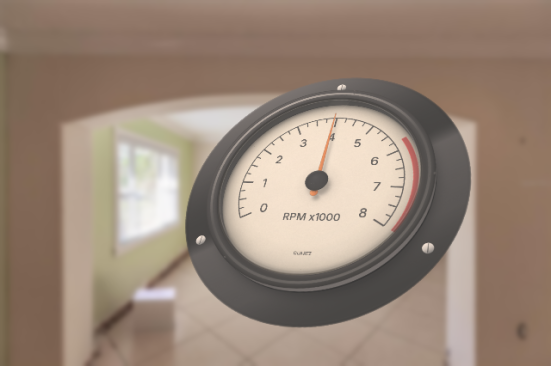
4000 rpm
